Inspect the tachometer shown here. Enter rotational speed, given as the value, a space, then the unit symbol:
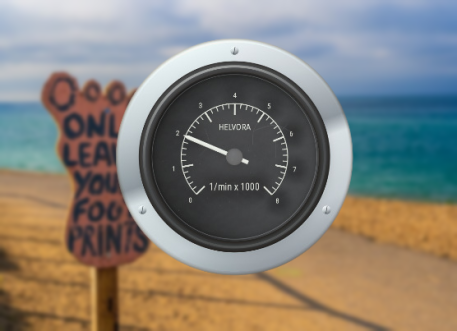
2000 rpm
